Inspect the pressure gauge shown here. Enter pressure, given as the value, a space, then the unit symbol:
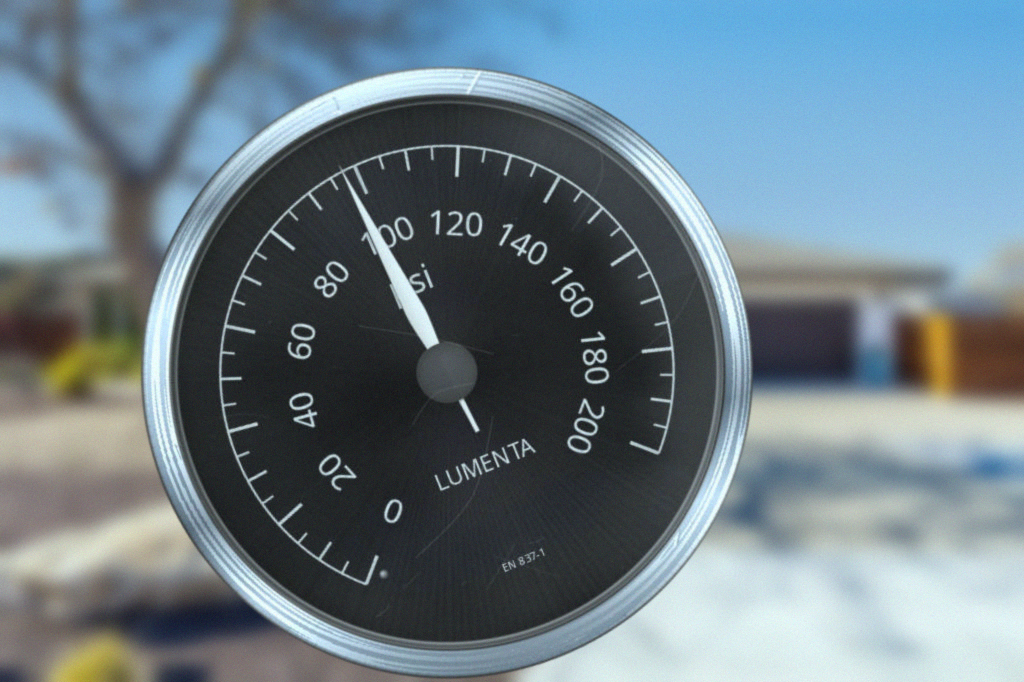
97.5 psi
